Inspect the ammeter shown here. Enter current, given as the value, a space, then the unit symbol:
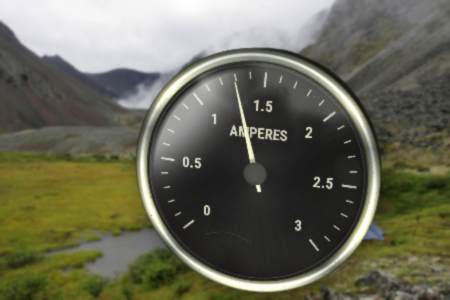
1.3 A
